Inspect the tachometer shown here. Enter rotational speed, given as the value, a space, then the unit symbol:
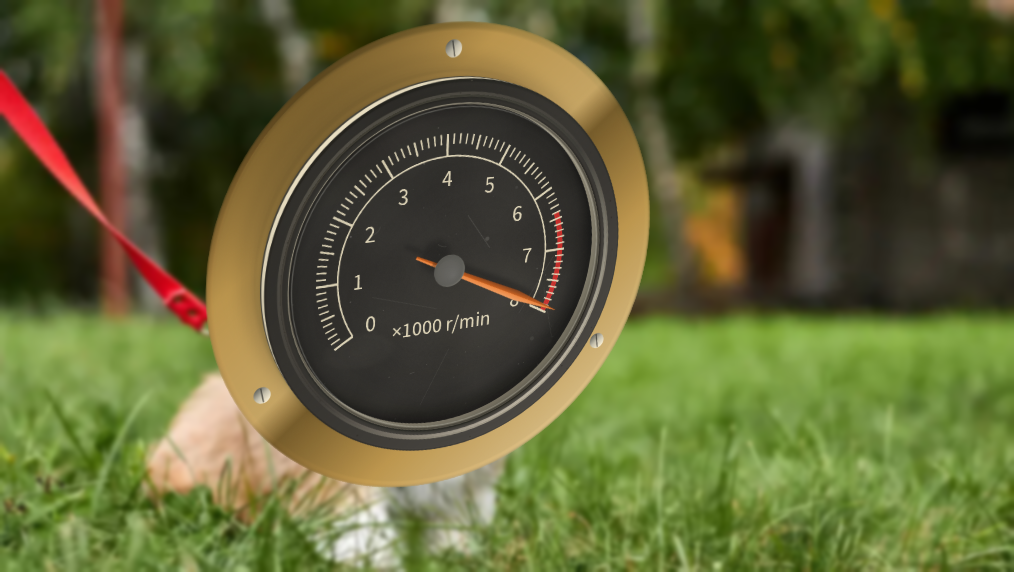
7900 rpm
